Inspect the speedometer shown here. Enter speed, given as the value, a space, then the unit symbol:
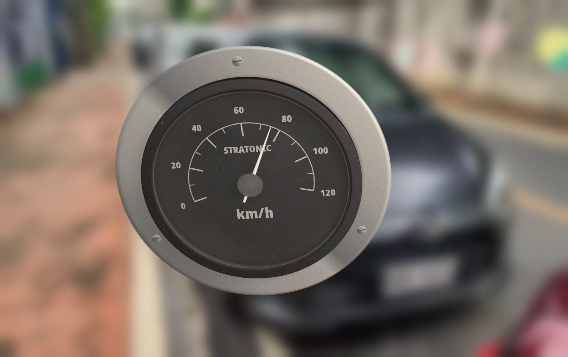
75 km/h
